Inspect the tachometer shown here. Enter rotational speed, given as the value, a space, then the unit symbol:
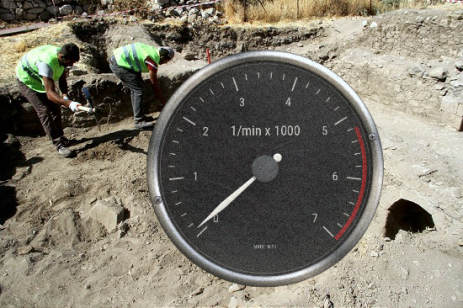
100 rpm
